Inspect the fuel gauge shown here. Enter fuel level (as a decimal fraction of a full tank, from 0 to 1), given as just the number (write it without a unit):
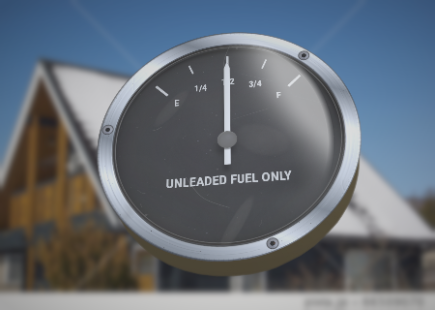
0.5
